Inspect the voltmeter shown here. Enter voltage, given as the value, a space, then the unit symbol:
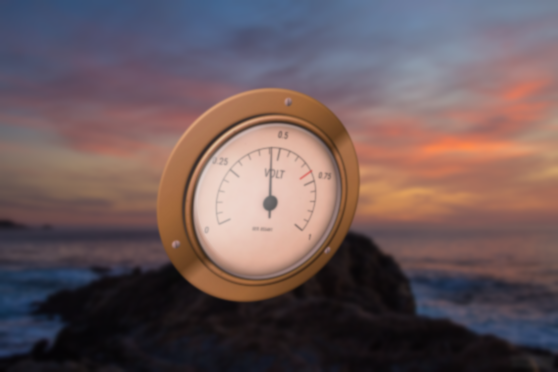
0.45 V
